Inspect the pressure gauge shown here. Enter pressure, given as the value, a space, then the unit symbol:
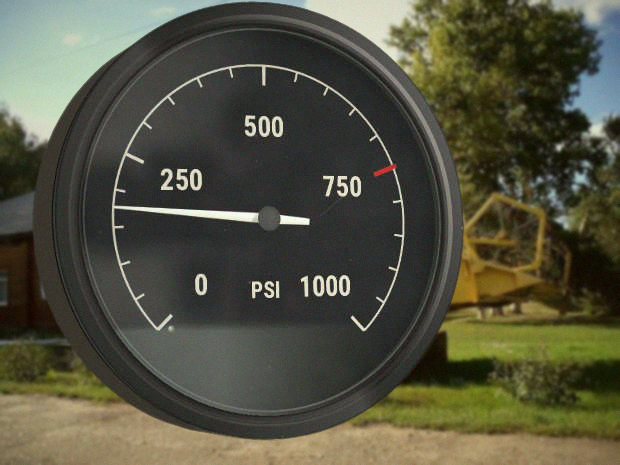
175 psi
